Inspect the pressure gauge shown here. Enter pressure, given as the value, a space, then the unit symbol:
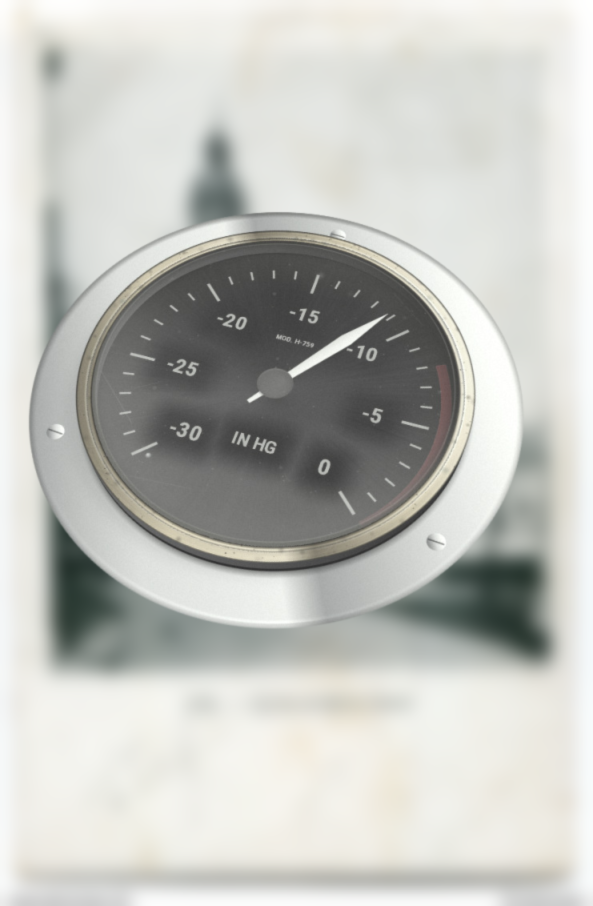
-11 inHg
